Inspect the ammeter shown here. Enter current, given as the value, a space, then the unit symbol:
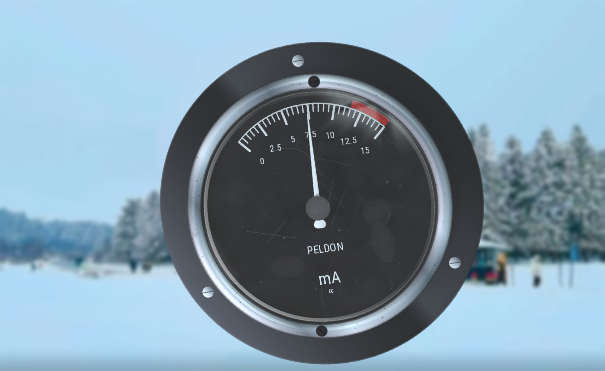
7.5 mA
